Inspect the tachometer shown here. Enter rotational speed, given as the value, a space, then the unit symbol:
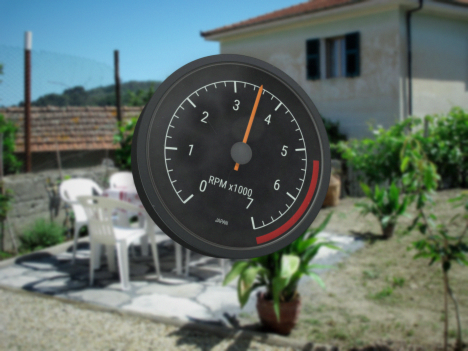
3500 rpm
